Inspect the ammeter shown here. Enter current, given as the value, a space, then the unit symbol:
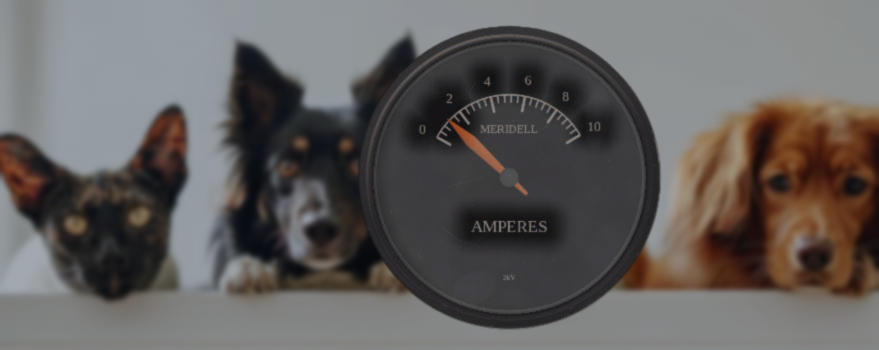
1.2 A
